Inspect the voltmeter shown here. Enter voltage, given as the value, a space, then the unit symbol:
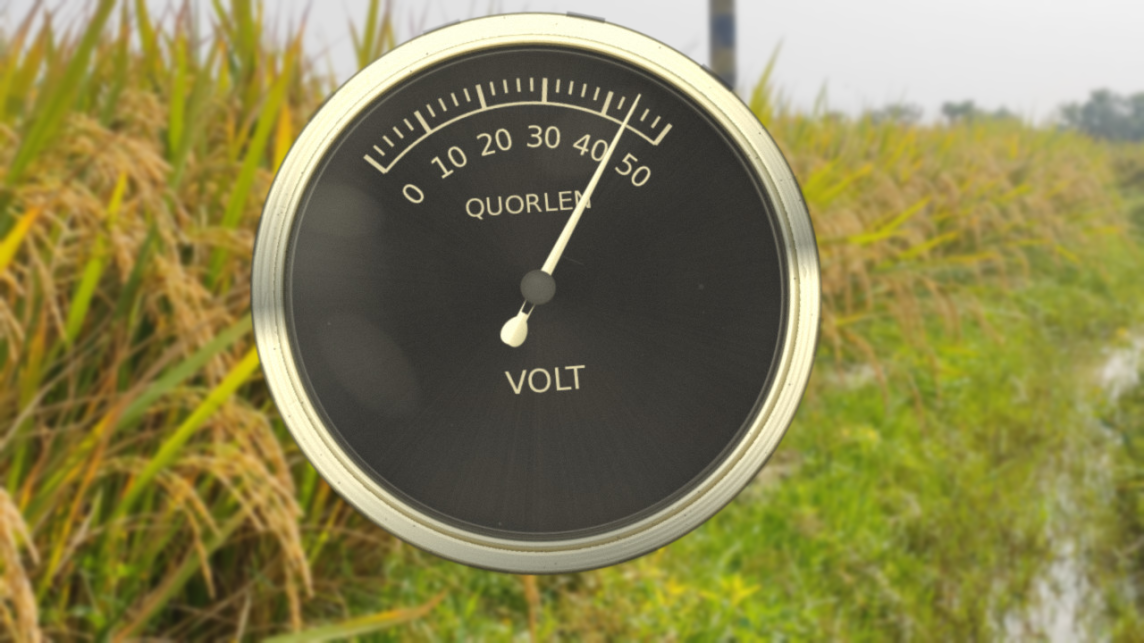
44 V
